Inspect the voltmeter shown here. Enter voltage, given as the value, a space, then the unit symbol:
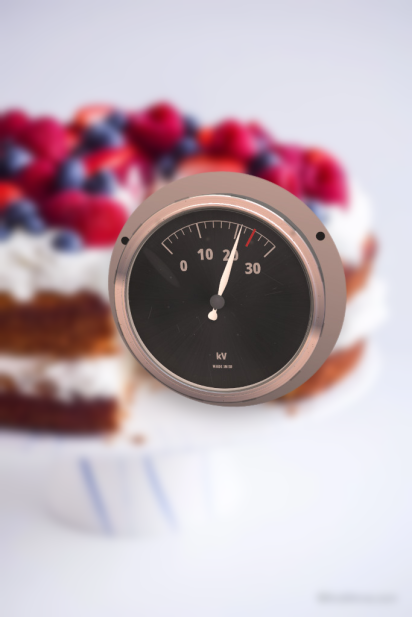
21 kV
